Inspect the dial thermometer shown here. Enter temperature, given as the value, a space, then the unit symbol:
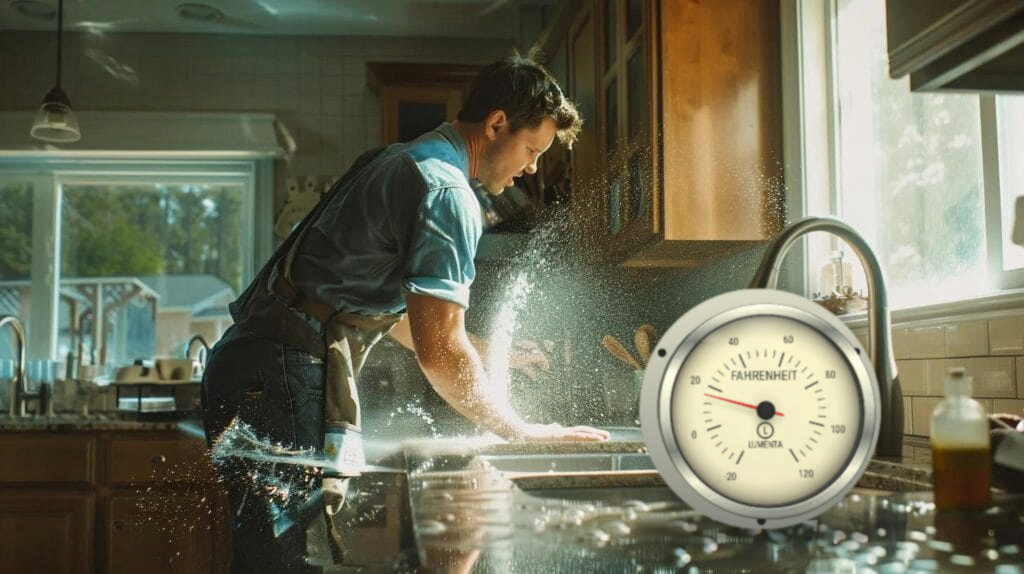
16 °F
